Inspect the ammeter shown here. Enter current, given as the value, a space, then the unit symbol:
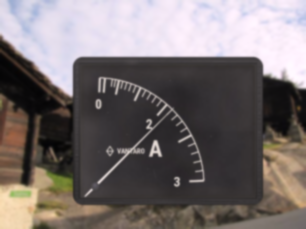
2.1 A
